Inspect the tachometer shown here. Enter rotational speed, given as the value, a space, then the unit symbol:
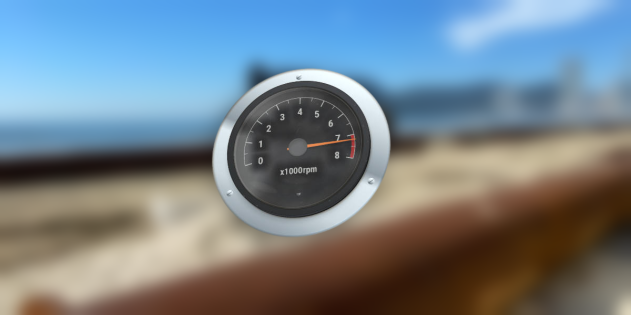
7250 rpm
